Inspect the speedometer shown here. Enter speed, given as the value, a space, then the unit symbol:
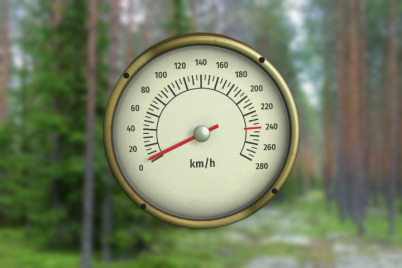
5 km/h
